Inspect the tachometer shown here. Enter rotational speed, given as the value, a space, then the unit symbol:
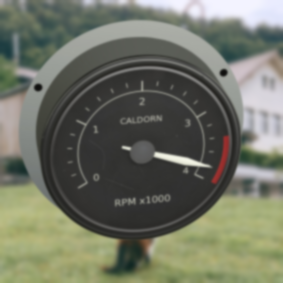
3800 rpm
